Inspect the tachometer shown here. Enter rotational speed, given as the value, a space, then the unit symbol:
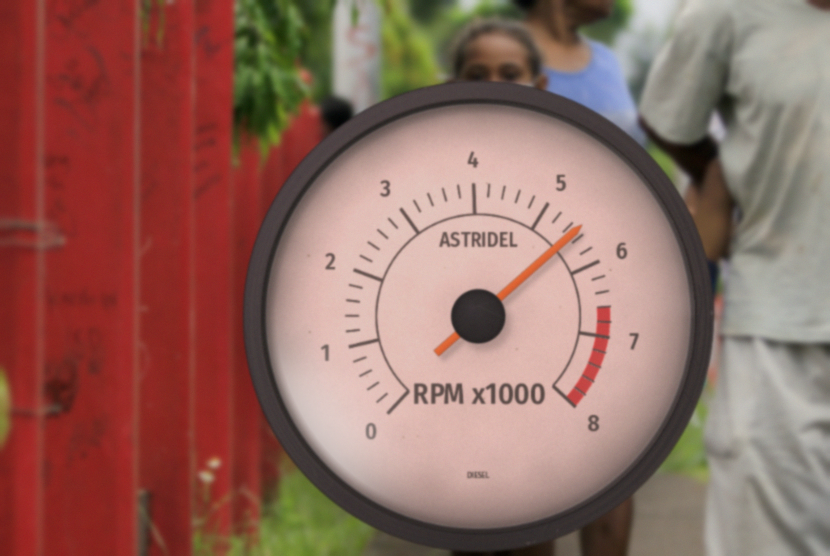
5500 rpm
